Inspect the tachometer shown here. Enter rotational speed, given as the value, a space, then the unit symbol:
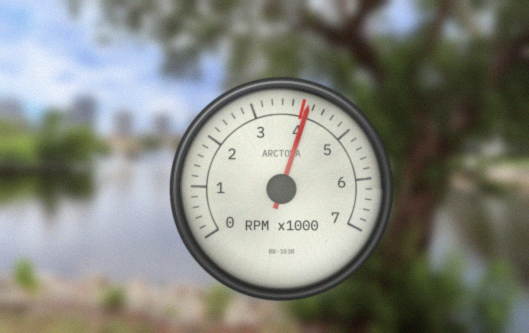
4100 rpm
